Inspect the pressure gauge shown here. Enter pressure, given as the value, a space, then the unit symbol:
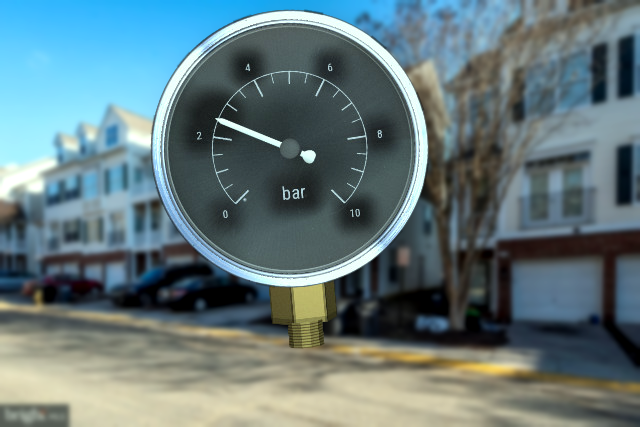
2.5 bar
